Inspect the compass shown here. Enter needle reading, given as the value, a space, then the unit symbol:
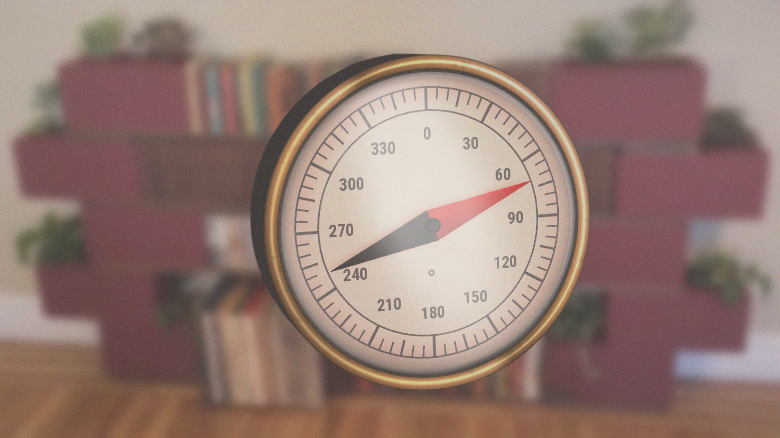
70 °
